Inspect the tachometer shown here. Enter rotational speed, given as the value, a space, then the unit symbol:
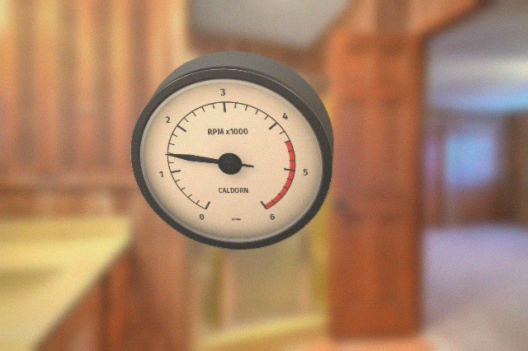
1400 rpm
